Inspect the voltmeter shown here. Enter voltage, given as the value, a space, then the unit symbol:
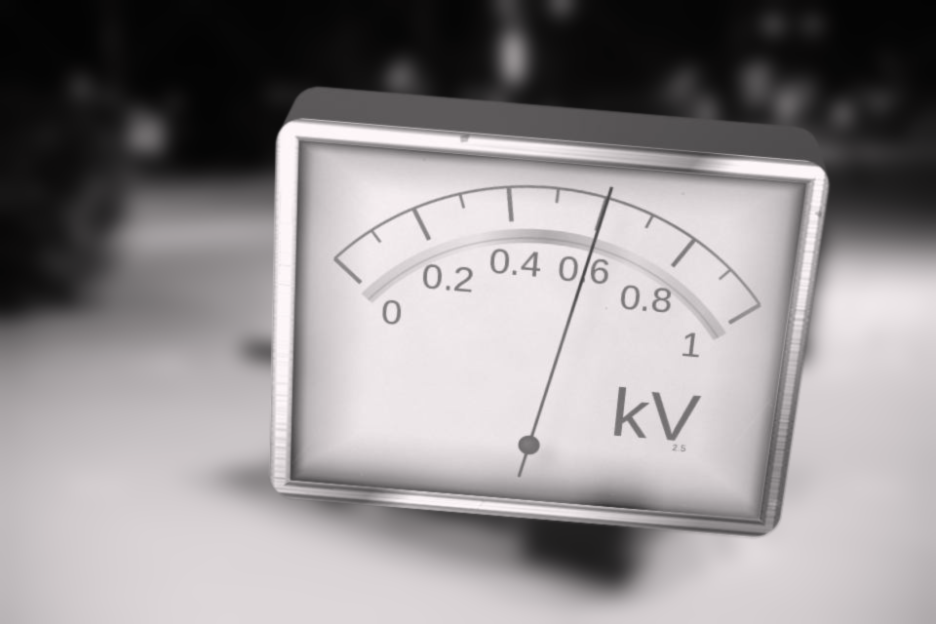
0.6 kV
